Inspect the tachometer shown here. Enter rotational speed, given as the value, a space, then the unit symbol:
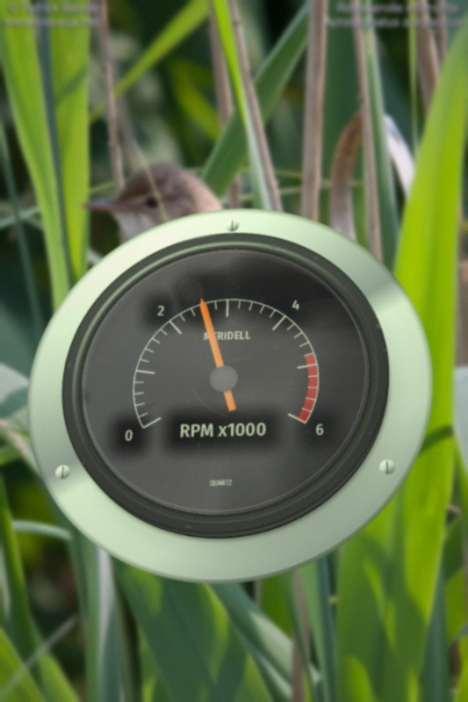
2600 rpm
